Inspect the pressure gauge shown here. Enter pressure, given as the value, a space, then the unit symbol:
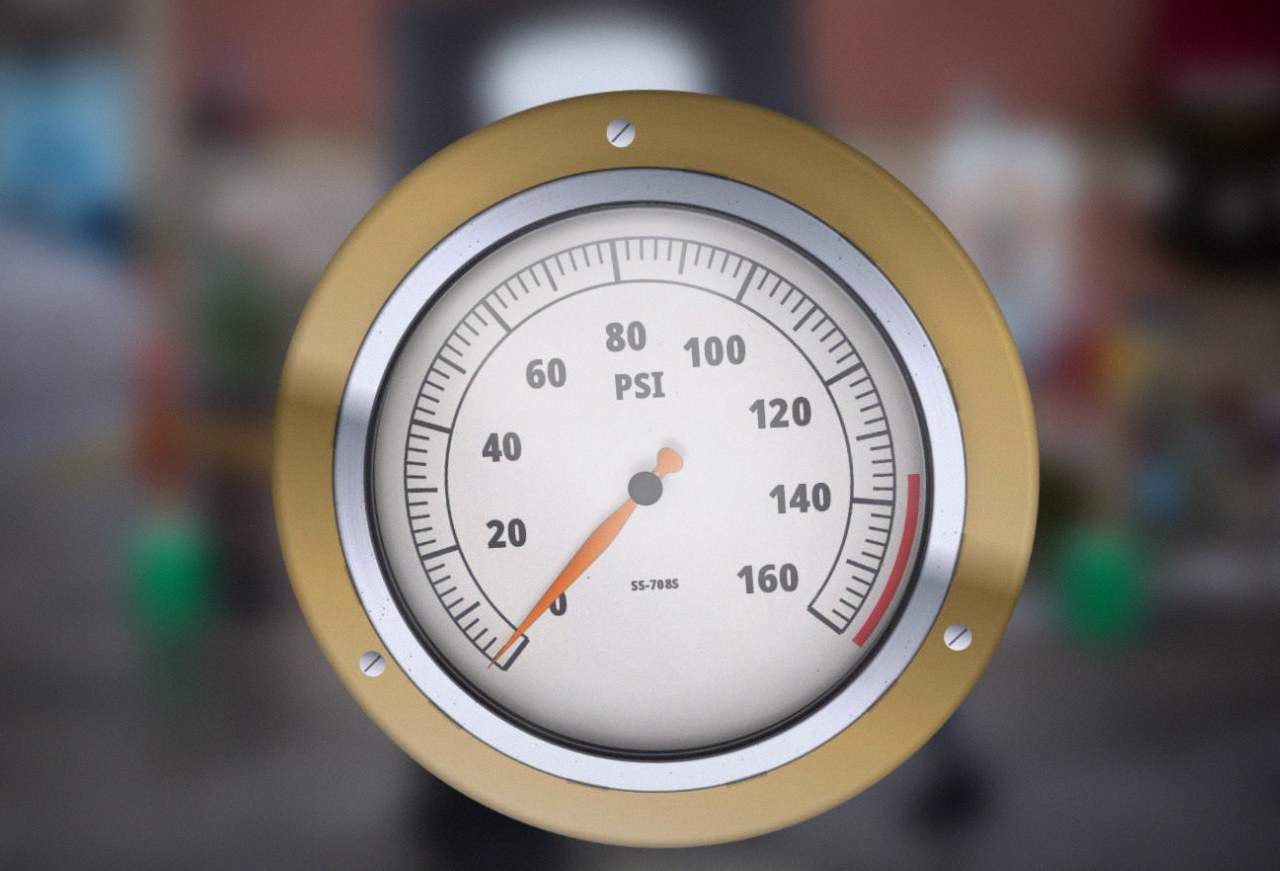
2 psi
